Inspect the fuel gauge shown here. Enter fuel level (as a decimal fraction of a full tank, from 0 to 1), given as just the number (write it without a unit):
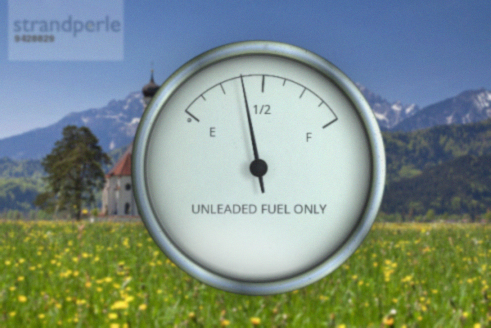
0.375
